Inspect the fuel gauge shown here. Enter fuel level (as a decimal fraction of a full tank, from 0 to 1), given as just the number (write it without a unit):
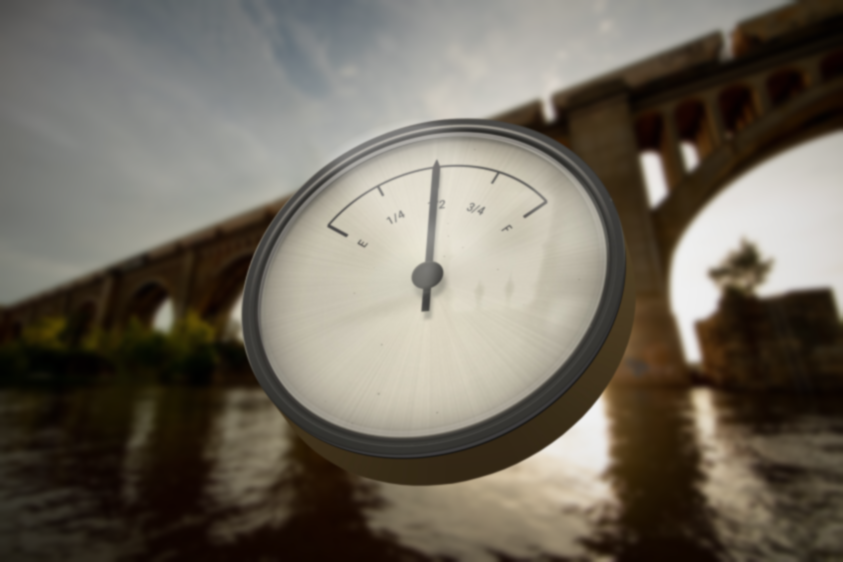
0.5
